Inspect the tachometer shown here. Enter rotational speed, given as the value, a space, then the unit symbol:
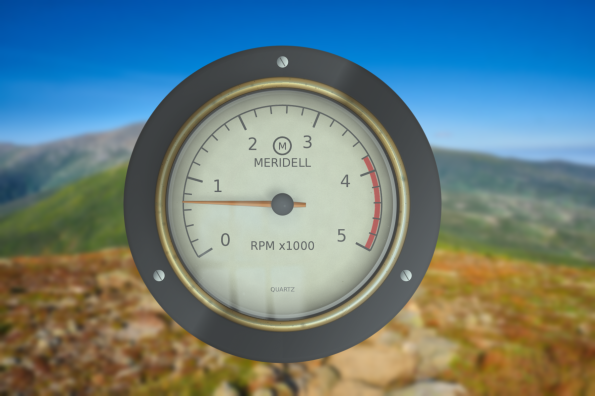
700 rpm
